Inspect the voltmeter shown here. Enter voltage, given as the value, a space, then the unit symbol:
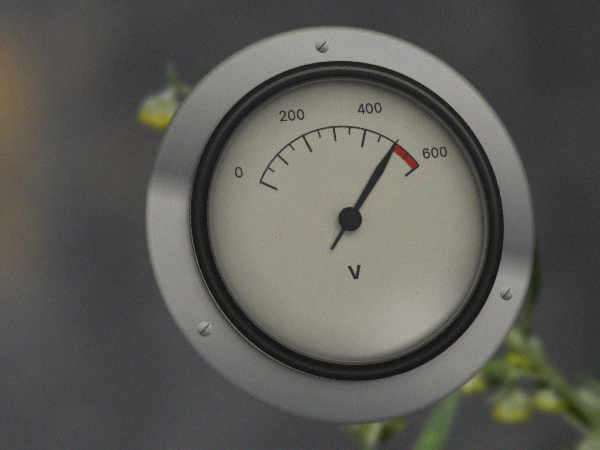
500 V
